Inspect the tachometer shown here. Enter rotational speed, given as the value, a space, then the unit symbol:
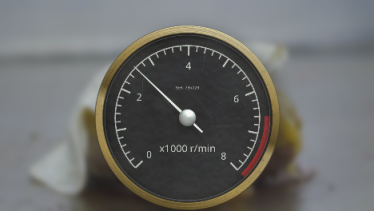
2600 rpm
